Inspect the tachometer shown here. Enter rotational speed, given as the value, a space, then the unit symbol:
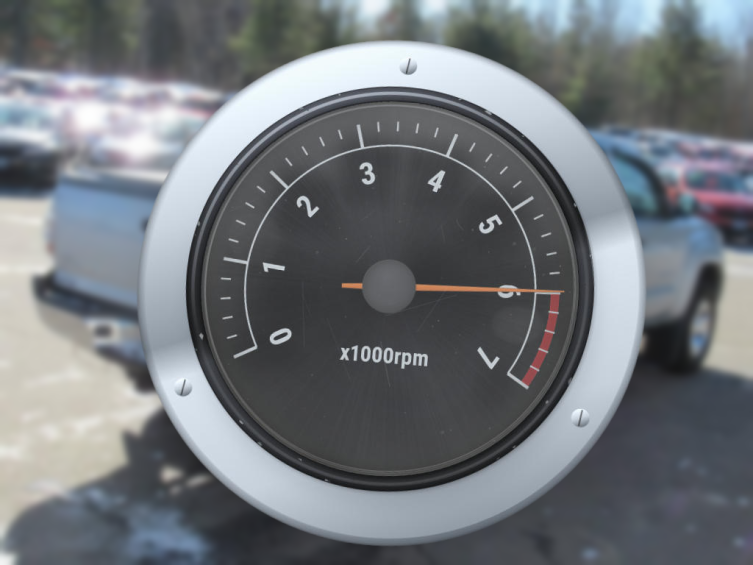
6000 rpm
